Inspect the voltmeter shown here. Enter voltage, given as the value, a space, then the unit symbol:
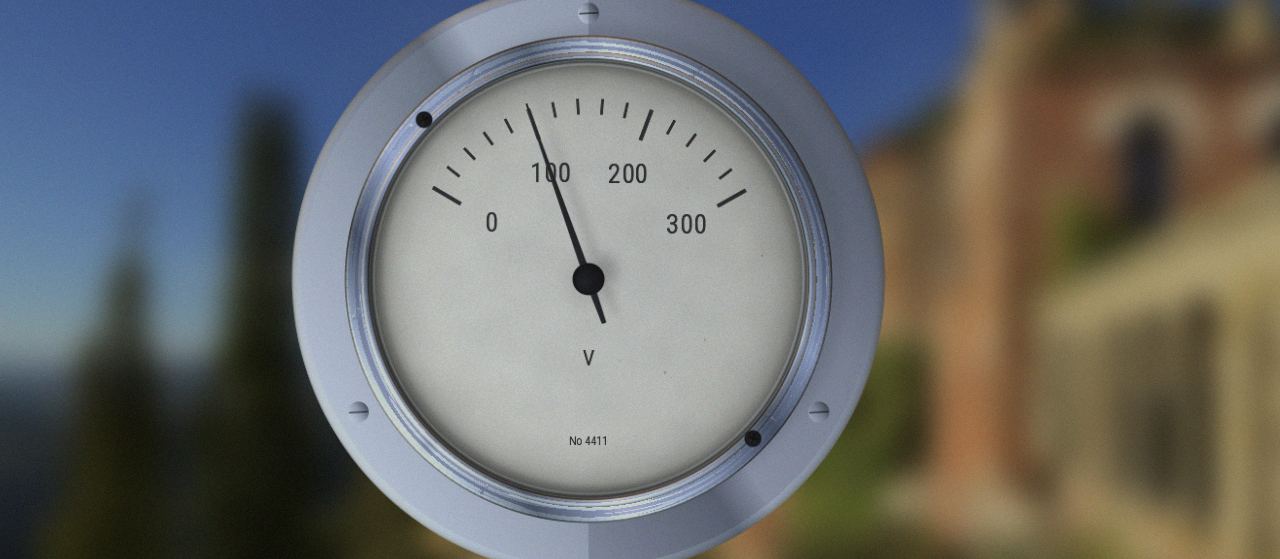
100 V
